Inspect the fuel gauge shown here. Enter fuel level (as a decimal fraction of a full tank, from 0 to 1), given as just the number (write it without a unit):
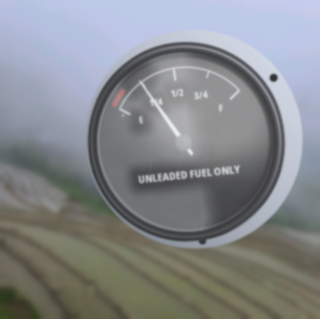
0.25
